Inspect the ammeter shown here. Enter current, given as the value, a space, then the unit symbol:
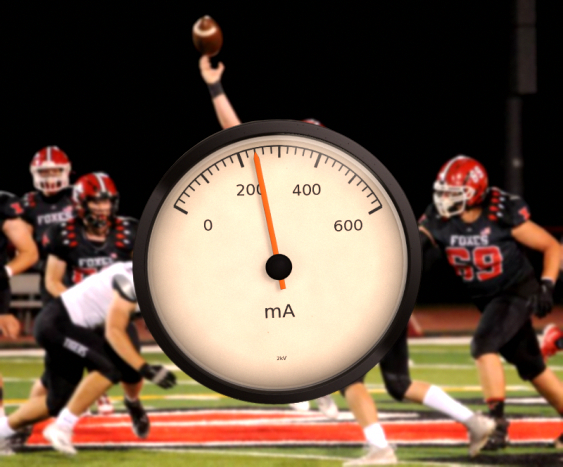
240 mA
